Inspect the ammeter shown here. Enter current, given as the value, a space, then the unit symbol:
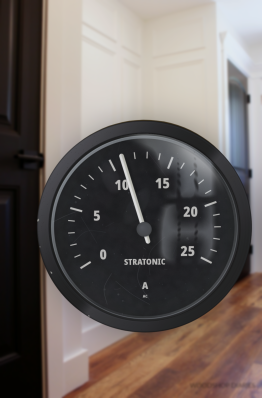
11 A
